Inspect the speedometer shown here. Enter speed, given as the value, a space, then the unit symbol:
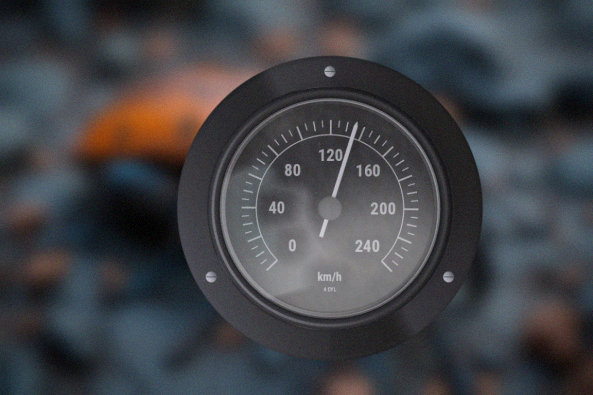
135 km/h
